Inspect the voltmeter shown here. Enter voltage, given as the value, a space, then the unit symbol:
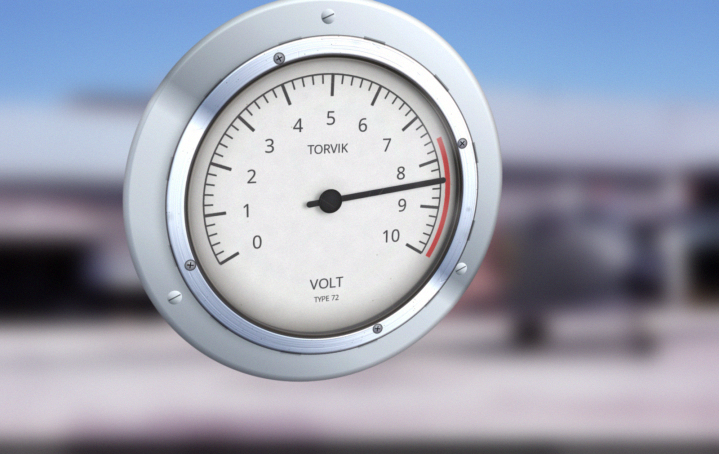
8.4 V
